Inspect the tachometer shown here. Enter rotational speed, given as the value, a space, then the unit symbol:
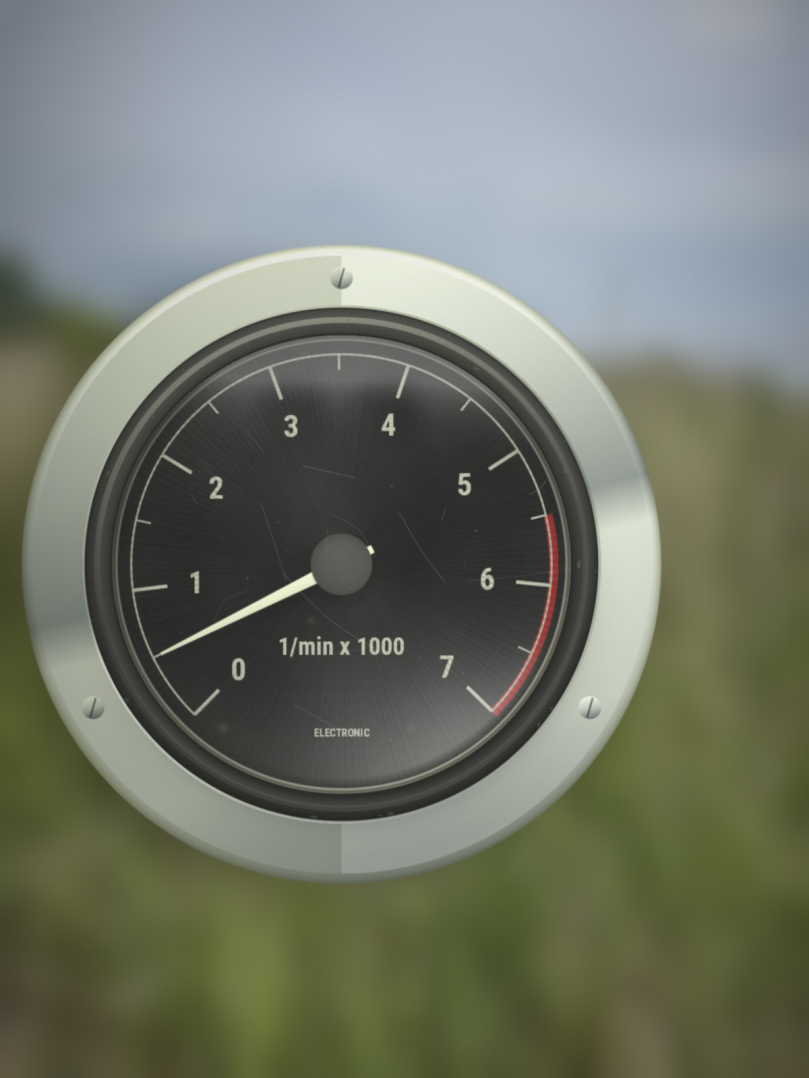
500 rpm
